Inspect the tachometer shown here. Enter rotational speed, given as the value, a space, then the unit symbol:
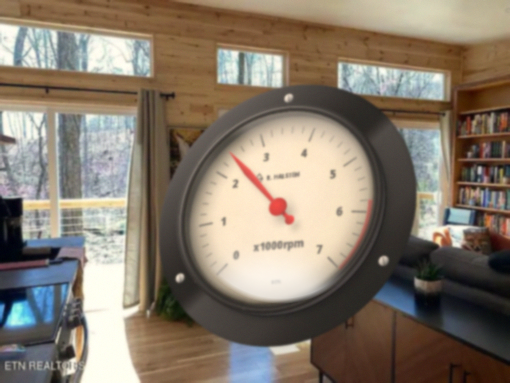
2400 rpm
